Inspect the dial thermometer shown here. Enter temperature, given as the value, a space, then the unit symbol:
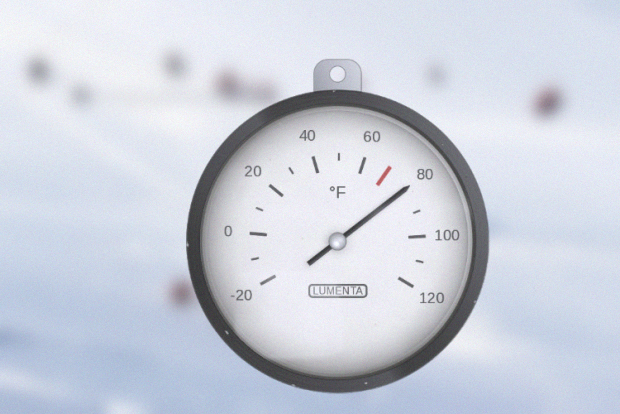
80 °F
